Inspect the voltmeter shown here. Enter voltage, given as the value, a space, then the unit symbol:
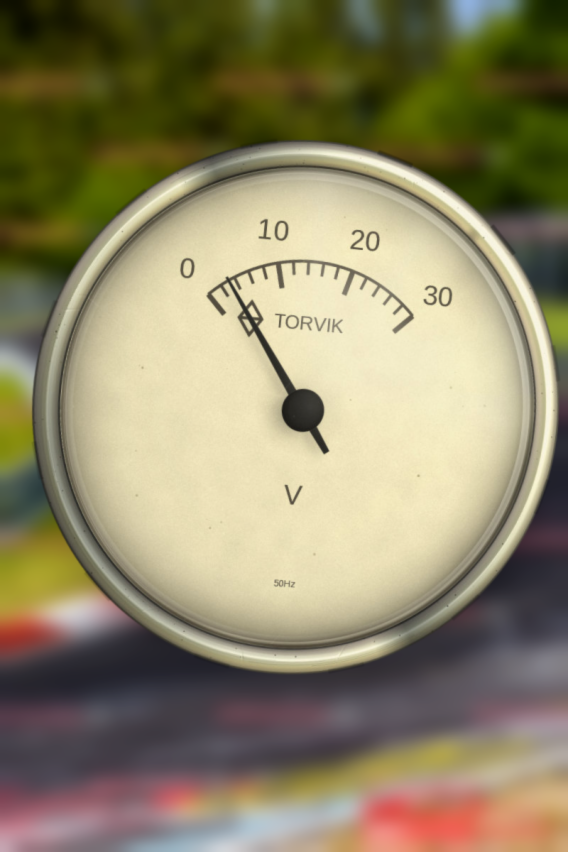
3 V
